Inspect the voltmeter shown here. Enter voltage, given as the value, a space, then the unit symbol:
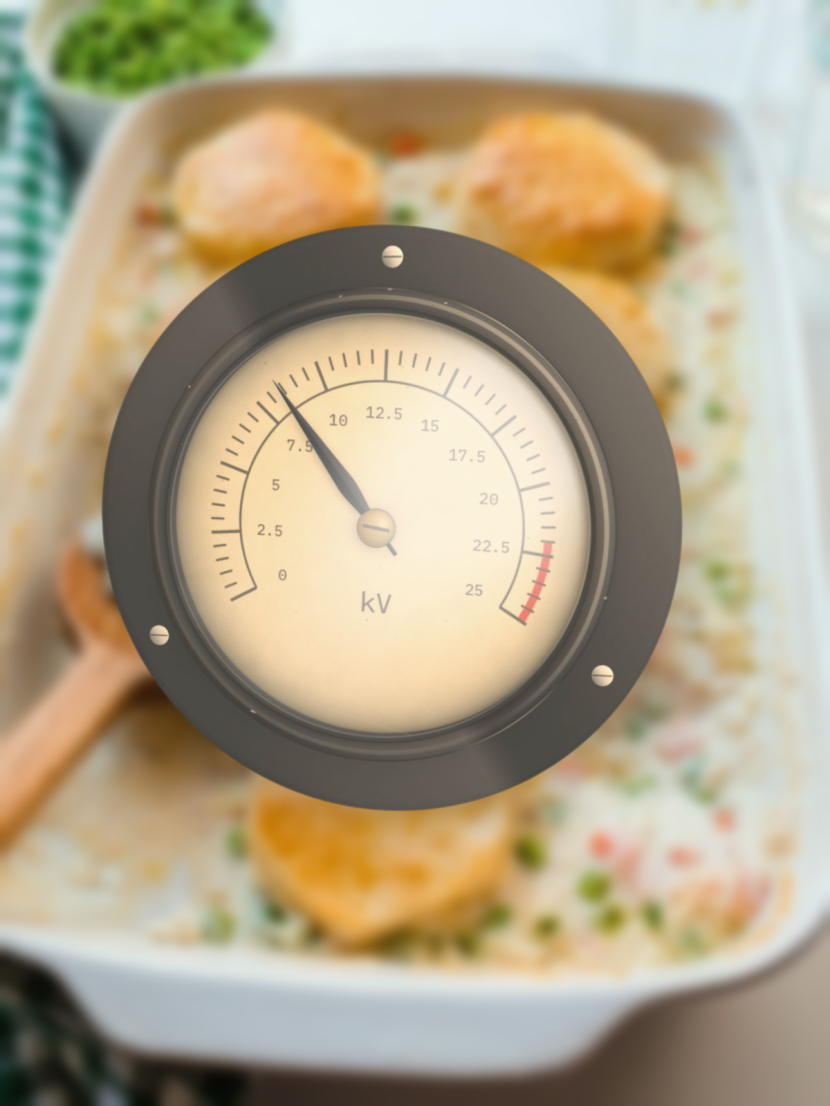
8.5 kV
